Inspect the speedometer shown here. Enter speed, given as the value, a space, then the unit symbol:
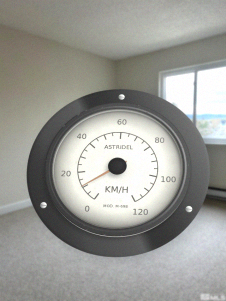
10 km/h
